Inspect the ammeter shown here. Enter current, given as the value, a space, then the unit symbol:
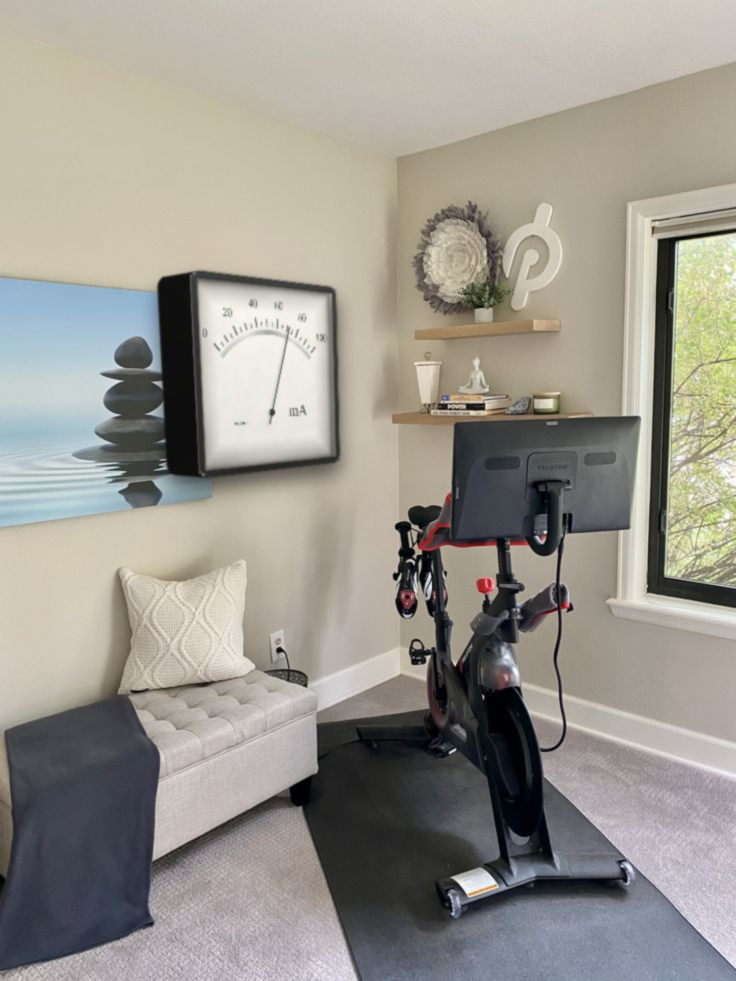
70 mA
